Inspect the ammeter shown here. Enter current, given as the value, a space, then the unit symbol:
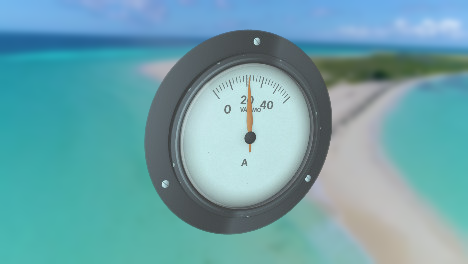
20 A
